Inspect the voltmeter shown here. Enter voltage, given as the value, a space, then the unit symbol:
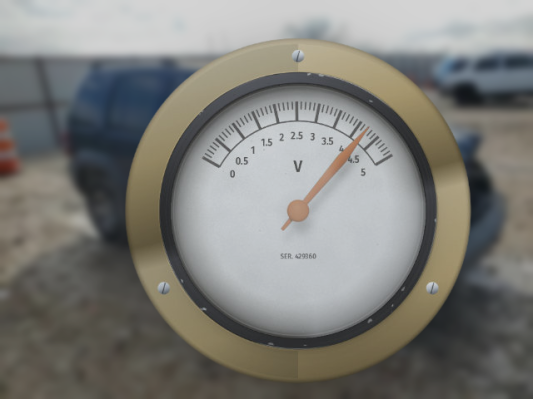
4.2 V
